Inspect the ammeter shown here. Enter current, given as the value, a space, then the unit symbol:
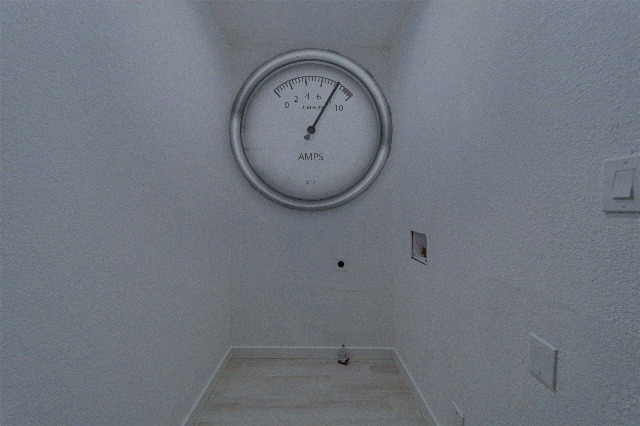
8 A
